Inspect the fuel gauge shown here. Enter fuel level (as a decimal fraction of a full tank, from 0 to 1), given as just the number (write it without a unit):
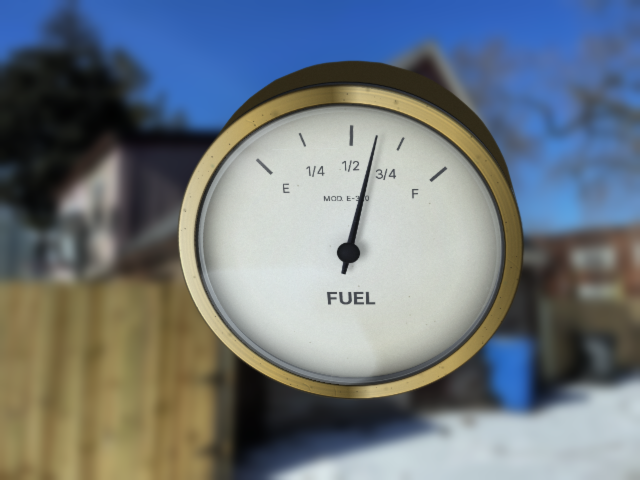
0.625
